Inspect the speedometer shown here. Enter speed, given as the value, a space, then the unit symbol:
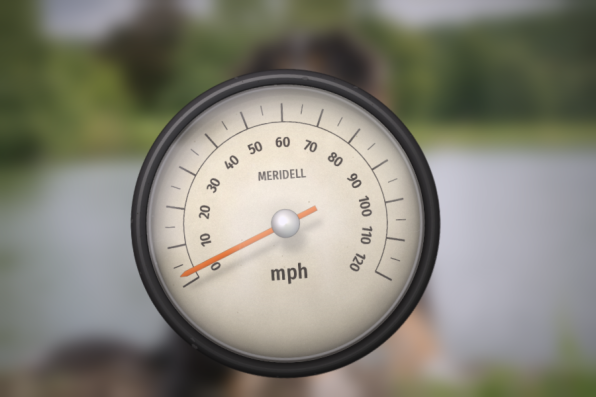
2.5 mph
